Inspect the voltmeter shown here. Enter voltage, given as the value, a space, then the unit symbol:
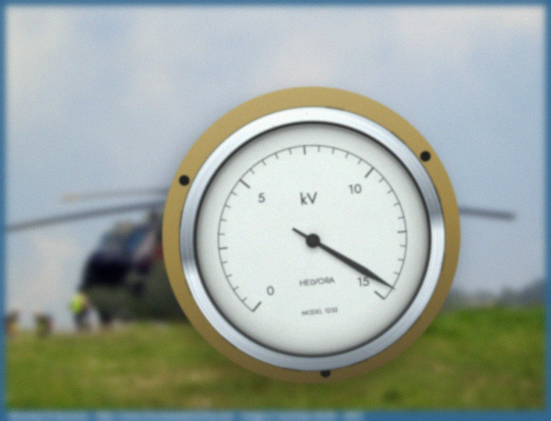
14.5 kV
